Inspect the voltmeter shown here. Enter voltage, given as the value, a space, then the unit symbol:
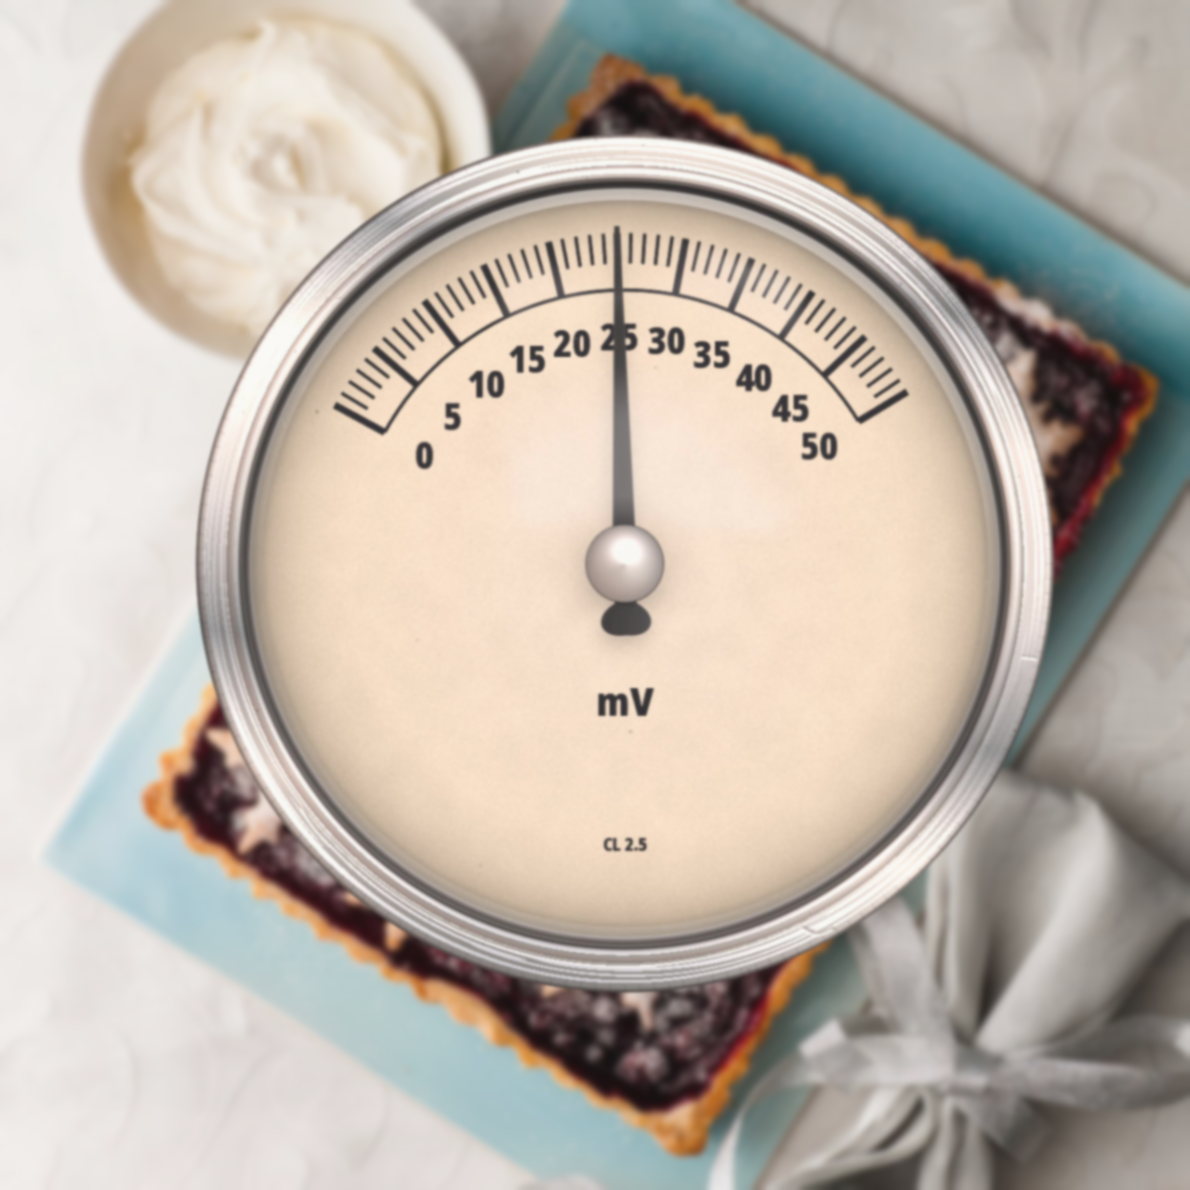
25 mV
